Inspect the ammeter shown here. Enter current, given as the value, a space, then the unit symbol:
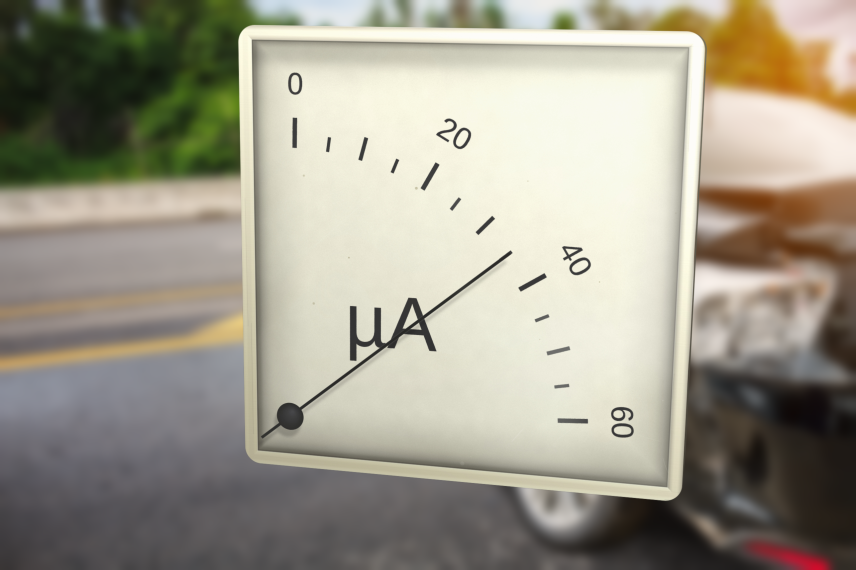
35 µA
